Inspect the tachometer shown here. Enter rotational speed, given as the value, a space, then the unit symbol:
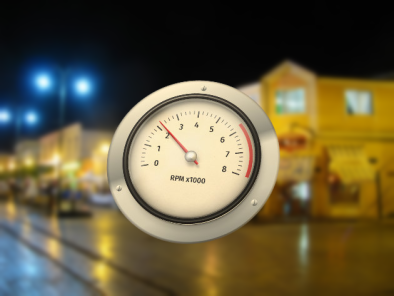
2200 rpm
